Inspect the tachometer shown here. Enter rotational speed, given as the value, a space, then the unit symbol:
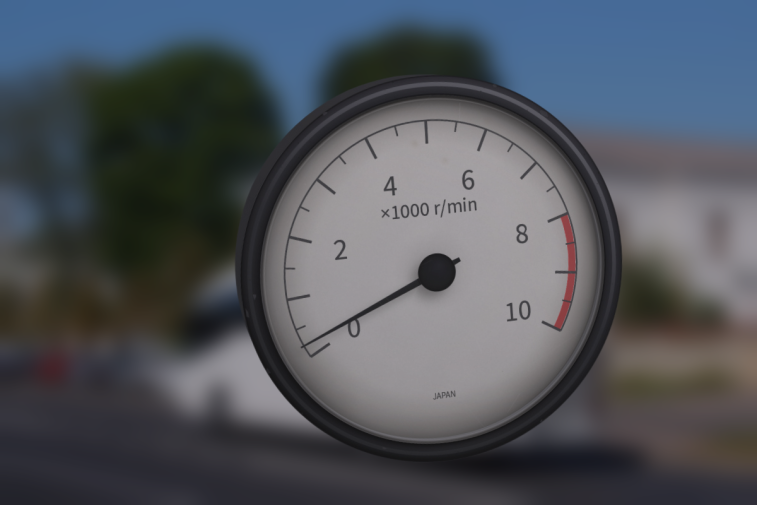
250 rpm
